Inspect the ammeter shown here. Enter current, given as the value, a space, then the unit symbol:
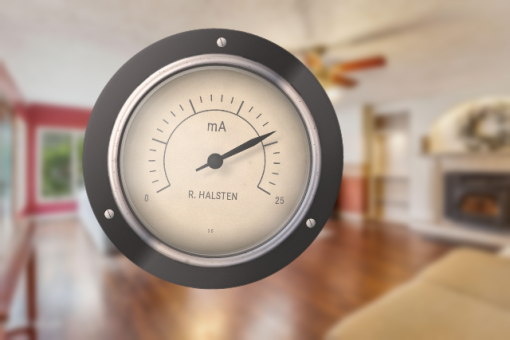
19 mA
